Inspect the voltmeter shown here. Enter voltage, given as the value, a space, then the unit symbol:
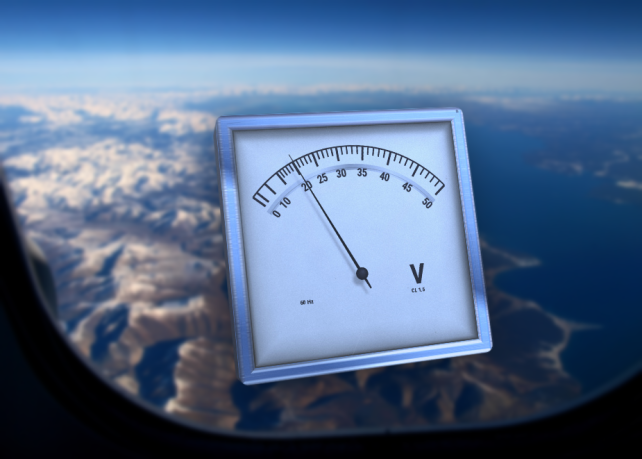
20 V
